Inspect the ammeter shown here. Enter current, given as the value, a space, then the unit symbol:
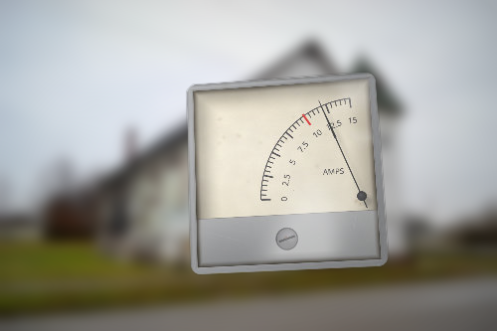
12 A
